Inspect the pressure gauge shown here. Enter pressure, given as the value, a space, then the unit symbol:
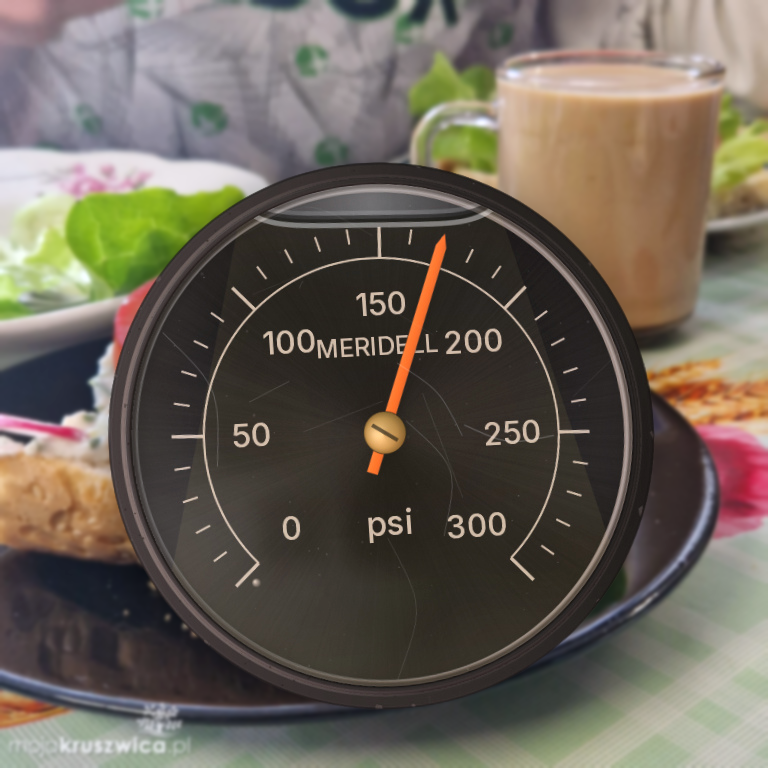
170 psi
